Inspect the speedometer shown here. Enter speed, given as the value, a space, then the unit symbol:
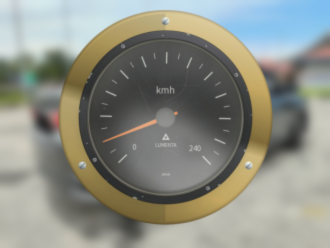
20 km/h
